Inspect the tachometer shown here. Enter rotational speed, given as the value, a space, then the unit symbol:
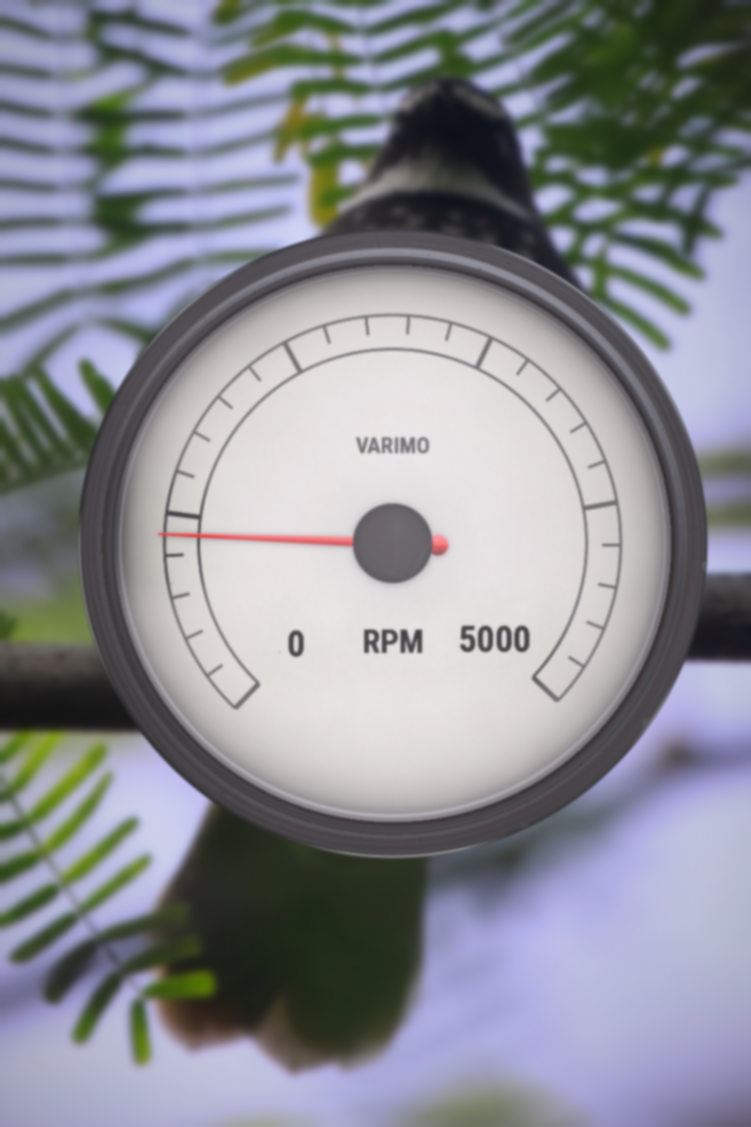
900 rpm
